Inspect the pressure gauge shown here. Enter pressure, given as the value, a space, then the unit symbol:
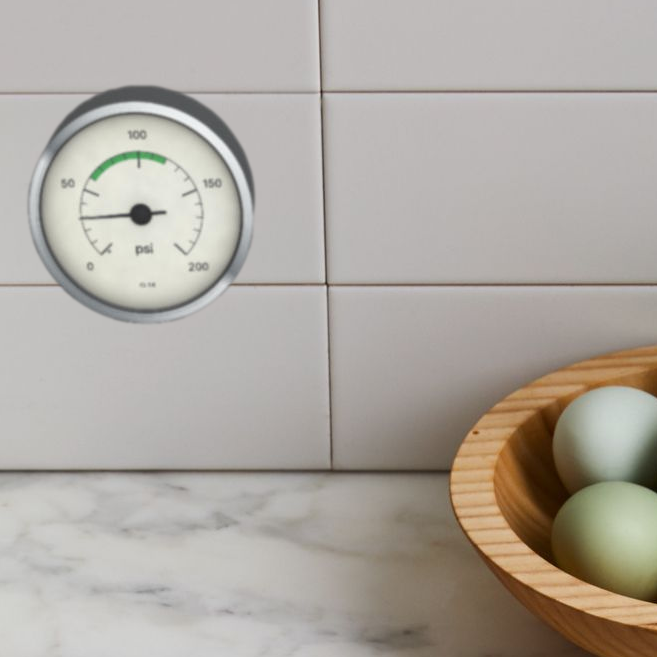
30 psi
